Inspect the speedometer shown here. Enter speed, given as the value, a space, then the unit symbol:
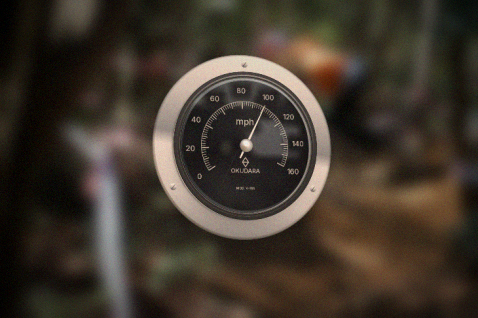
100 mph
